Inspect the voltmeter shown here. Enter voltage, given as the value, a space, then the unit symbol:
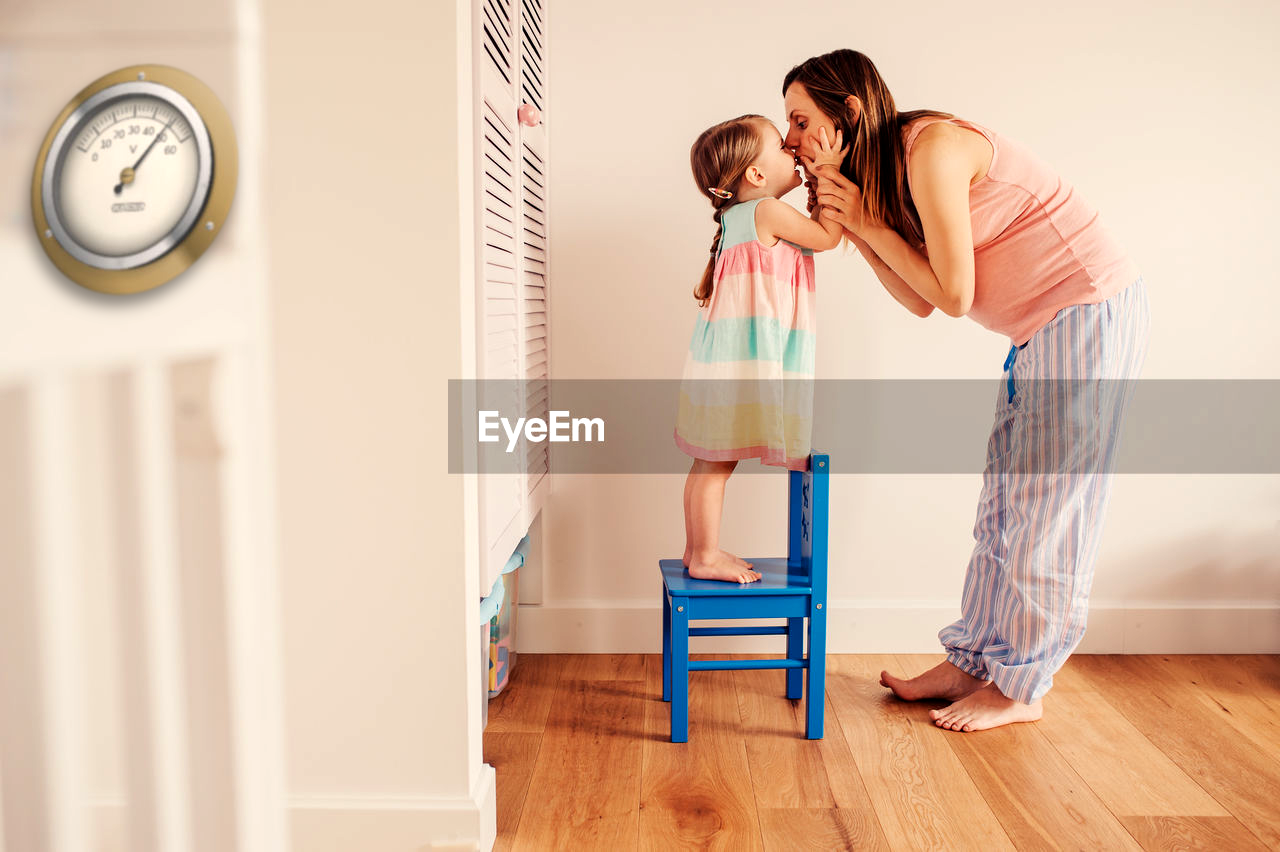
50 V
